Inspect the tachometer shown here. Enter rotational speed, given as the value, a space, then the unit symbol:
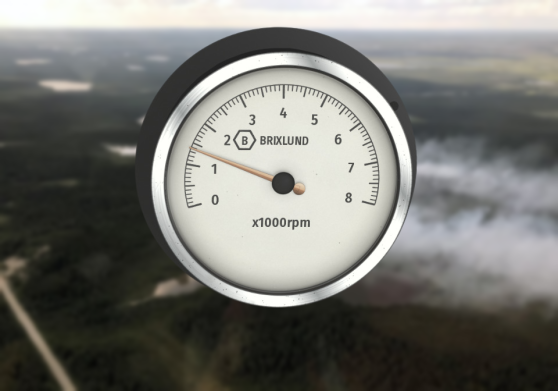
1400 rpm
